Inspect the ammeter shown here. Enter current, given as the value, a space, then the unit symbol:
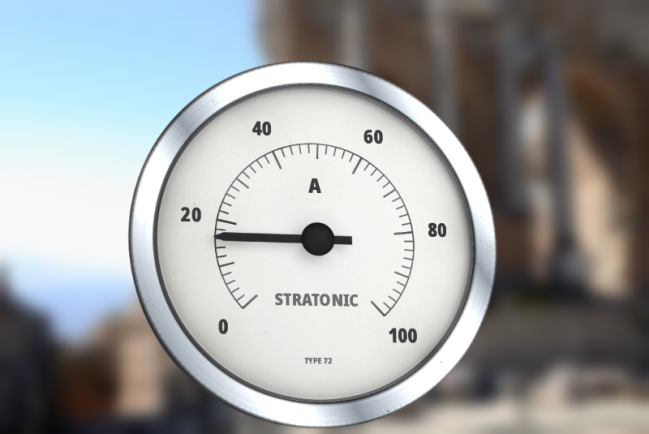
16 A
